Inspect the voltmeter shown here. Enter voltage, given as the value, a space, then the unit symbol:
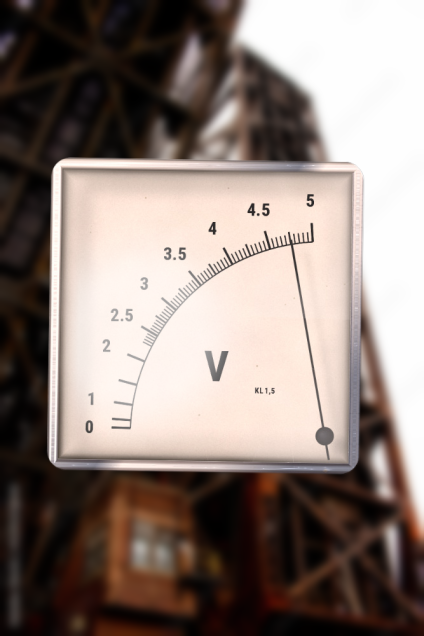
4.75 V
